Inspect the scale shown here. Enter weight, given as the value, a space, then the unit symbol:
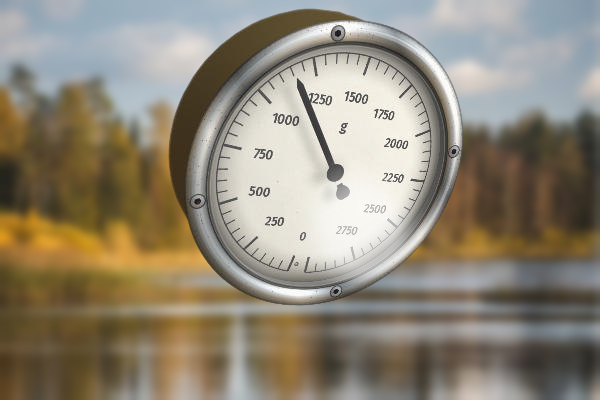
1150 g
